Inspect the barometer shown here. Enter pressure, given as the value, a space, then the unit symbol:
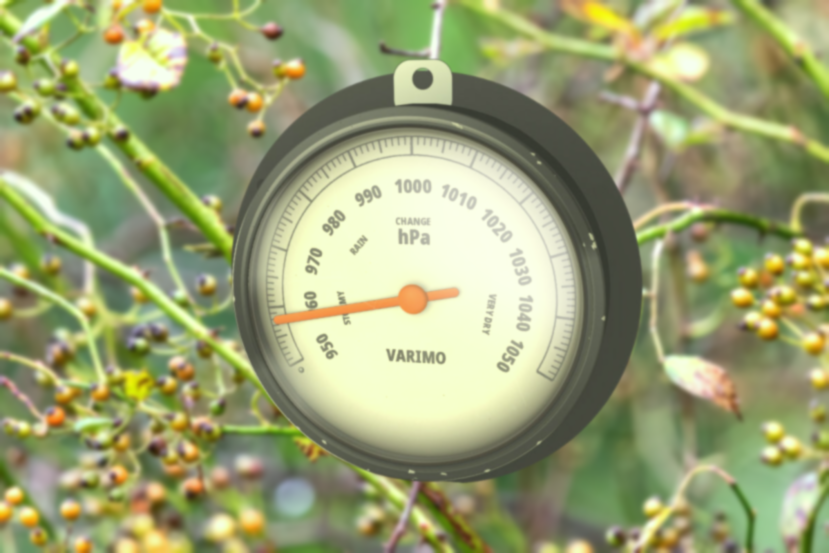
958 hPa
